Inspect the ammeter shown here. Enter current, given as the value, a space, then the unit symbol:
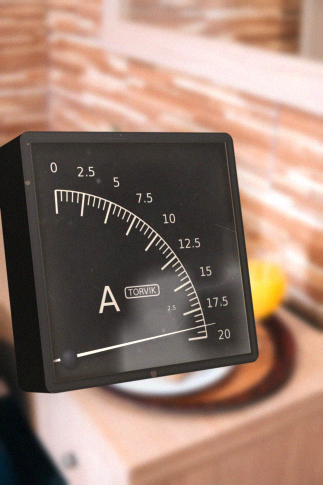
19 A
